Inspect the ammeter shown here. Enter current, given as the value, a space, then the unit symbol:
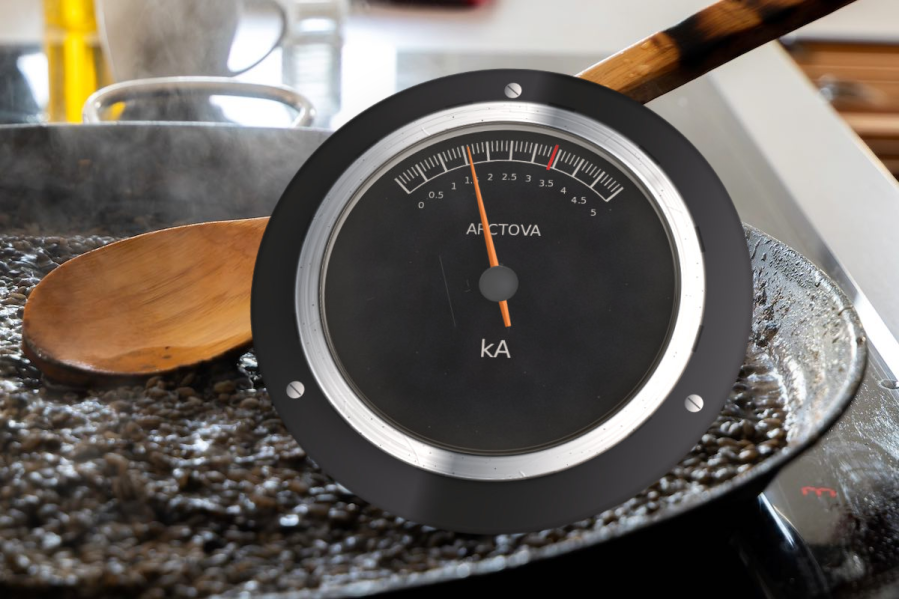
1.6 kA
